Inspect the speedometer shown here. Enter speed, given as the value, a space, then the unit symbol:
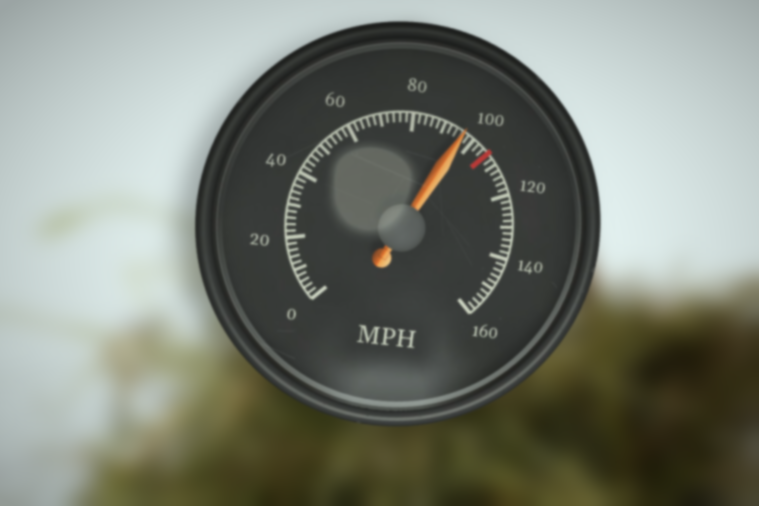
96 mph
